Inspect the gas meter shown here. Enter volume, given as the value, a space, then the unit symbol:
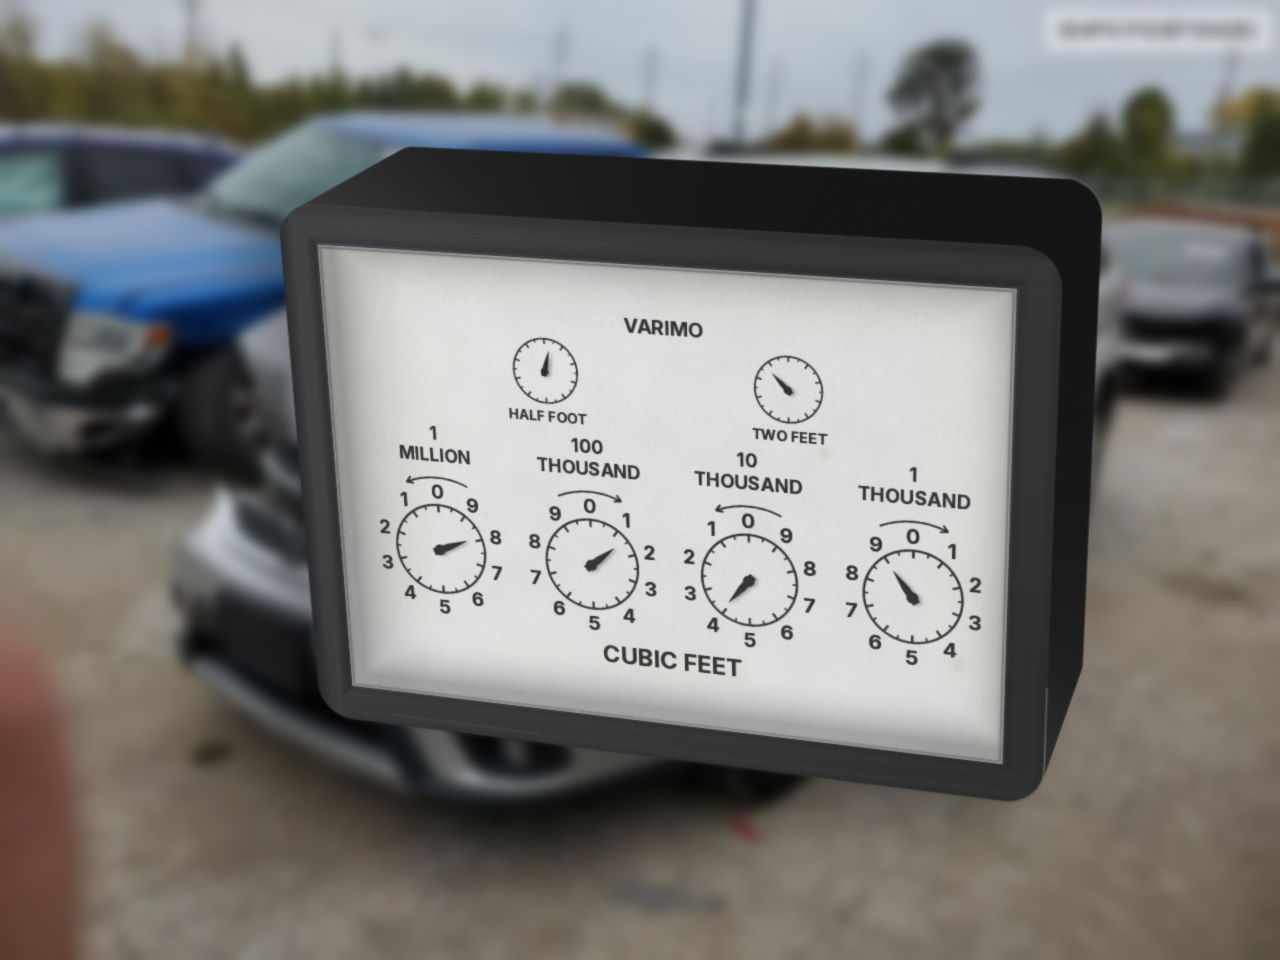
813900 ft³
